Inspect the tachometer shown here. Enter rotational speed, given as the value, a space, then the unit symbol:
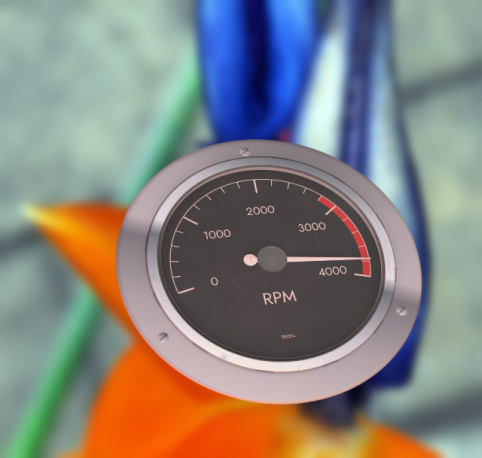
3800 rpm
